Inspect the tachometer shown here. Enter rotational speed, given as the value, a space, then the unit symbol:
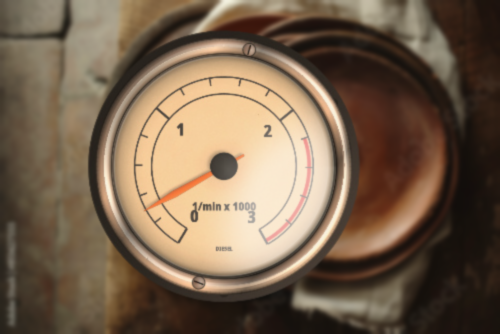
300 rpm
